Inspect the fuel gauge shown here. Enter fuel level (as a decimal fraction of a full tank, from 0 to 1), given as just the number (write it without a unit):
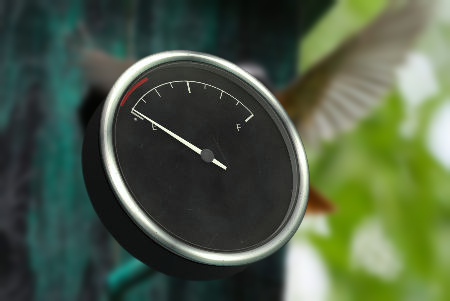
0
